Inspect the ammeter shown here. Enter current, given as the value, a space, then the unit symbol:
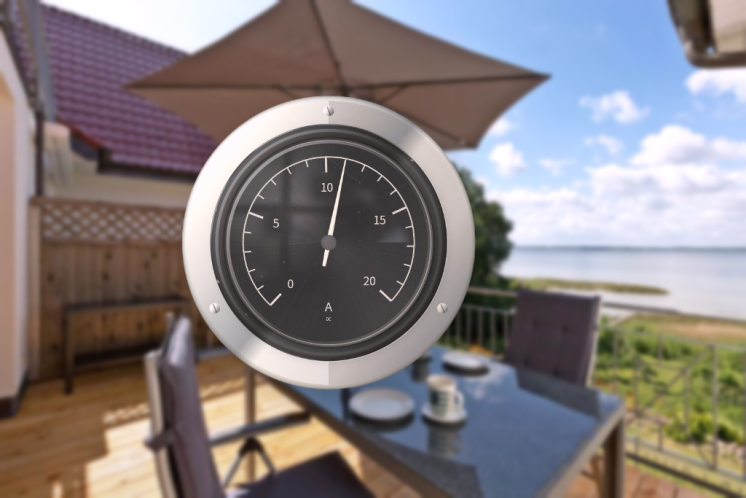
11 A
